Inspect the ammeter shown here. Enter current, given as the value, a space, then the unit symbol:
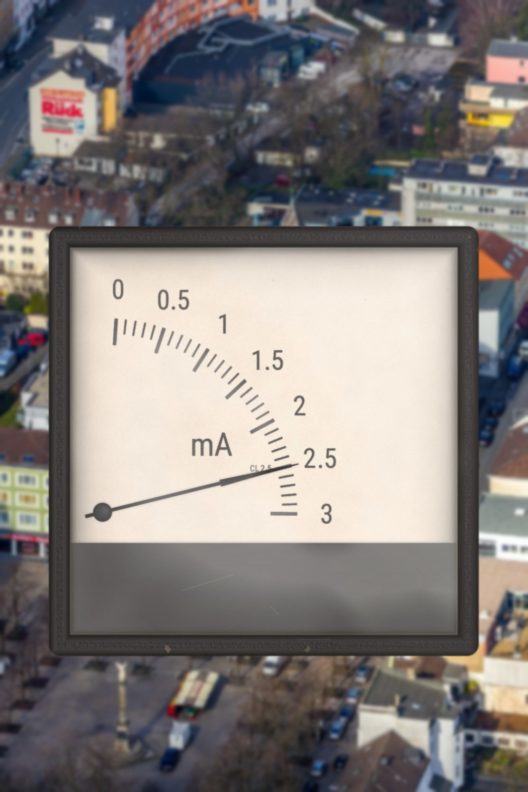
2.5 mA
